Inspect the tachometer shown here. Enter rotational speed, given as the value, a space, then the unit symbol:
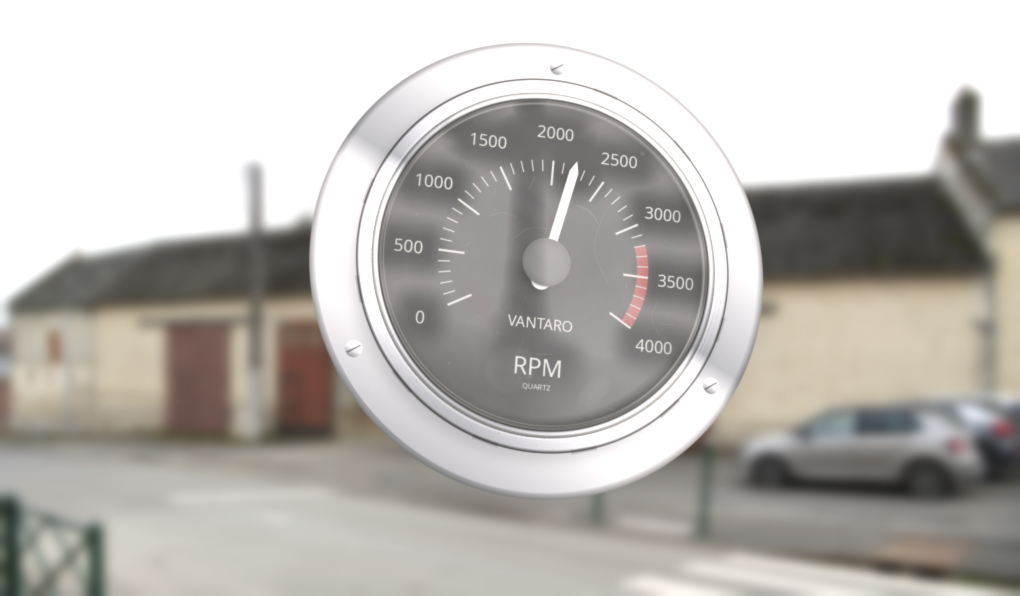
2200 rpm
